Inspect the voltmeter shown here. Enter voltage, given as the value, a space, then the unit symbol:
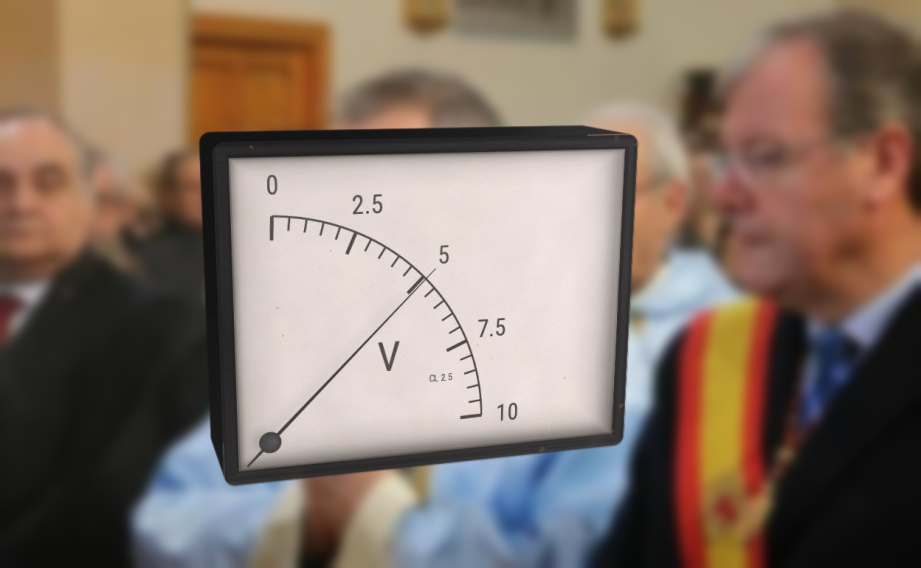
5 V
